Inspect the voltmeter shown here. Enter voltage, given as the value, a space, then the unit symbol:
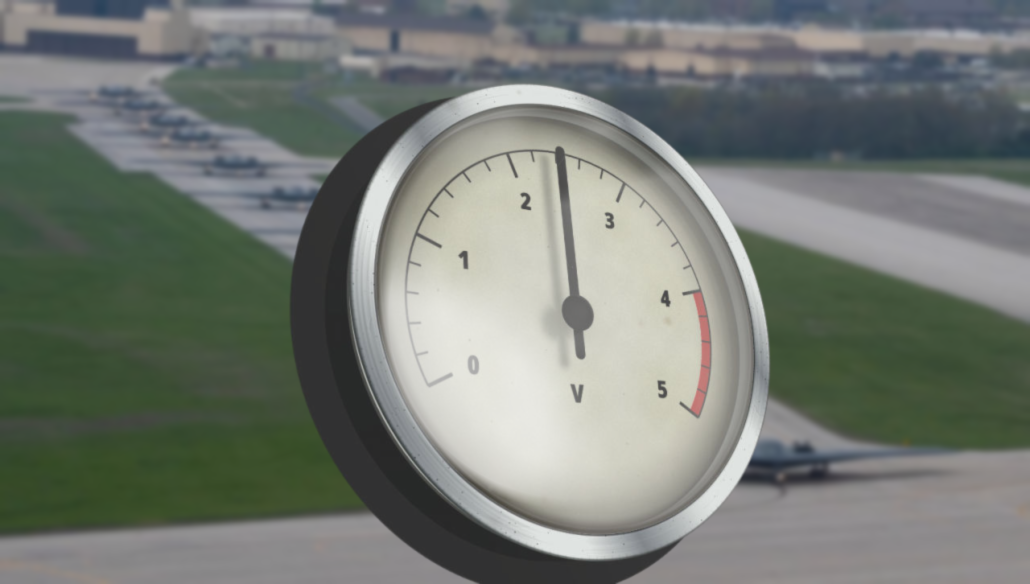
2.4 V
